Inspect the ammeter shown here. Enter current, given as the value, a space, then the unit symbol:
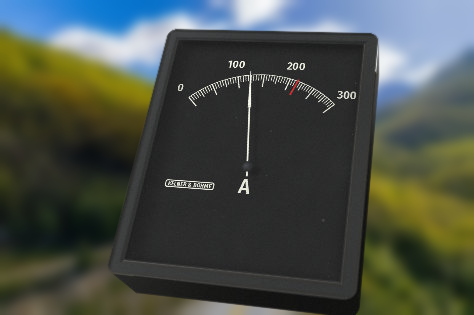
125 A
